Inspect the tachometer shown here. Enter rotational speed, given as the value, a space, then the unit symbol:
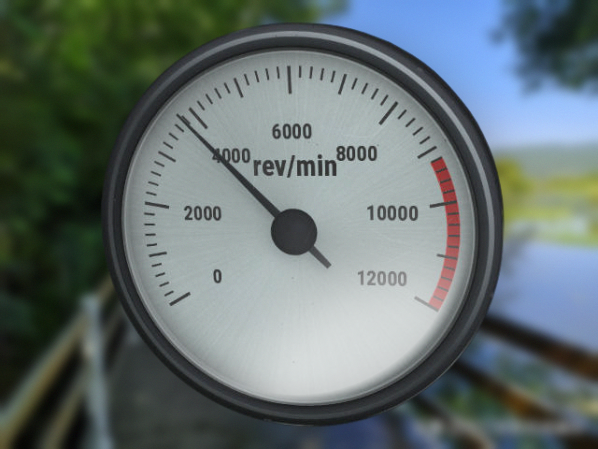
3800 rpm
